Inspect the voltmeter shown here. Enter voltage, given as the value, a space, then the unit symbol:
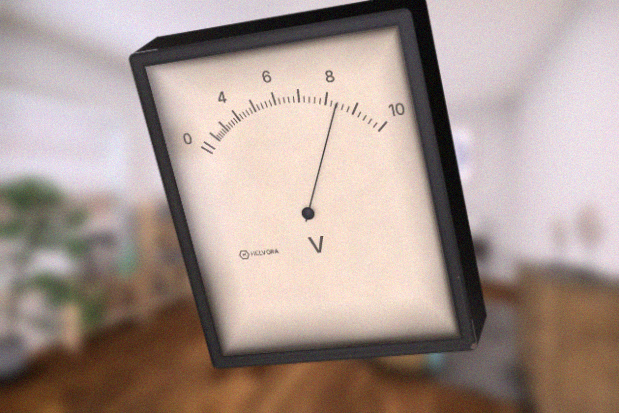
8.4 V
